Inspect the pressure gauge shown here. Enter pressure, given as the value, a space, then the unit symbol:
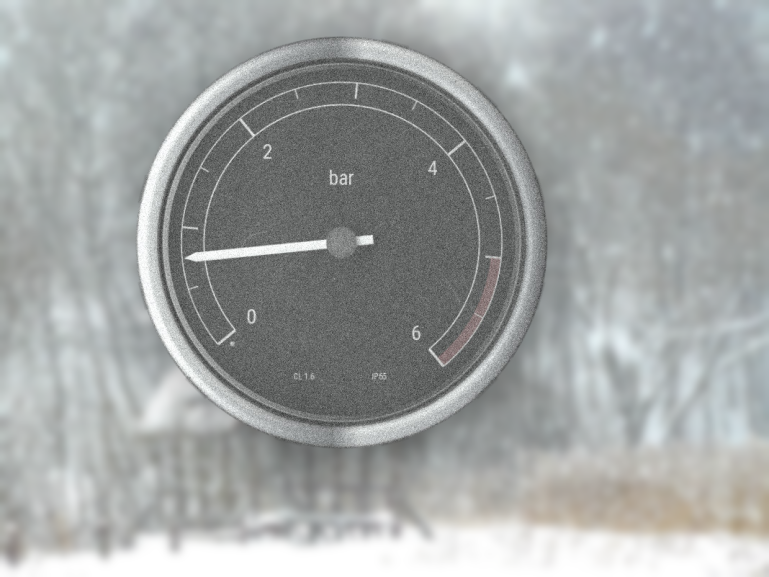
0.75 bar
